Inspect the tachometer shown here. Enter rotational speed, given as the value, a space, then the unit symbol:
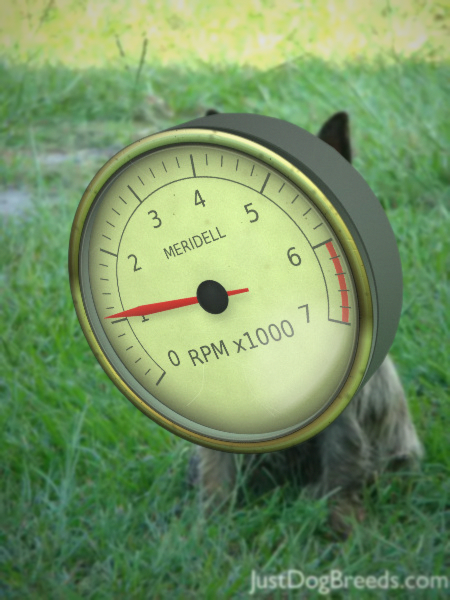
1100 rpm
